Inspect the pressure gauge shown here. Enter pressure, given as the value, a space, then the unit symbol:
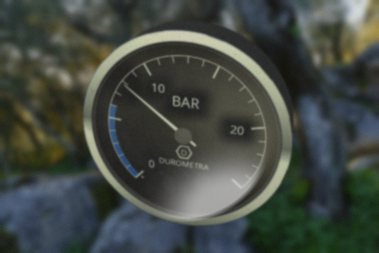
8 bar
